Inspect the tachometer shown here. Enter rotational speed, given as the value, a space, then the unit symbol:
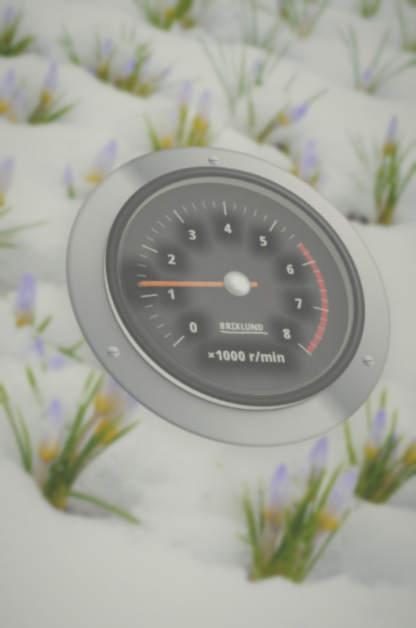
1200 rpm
